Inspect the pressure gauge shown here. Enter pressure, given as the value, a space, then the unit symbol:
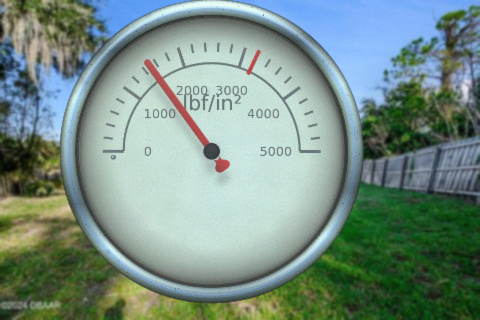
1500 psi
